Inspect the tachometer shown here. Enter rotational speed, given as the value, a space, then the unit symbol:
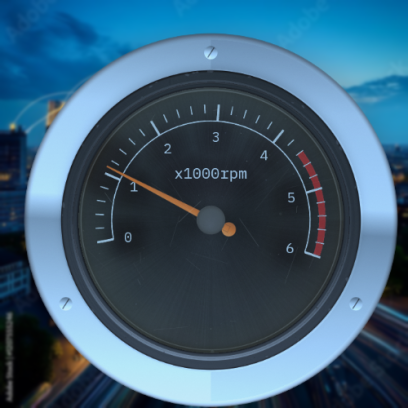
1100 rpm
